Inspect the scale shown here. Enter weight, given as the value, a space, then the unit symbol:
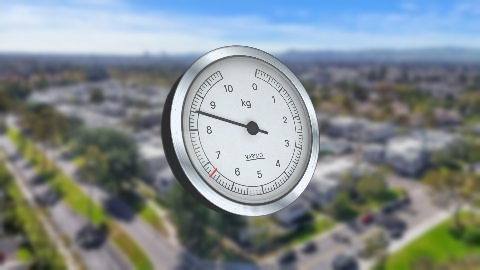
8.5 kg
